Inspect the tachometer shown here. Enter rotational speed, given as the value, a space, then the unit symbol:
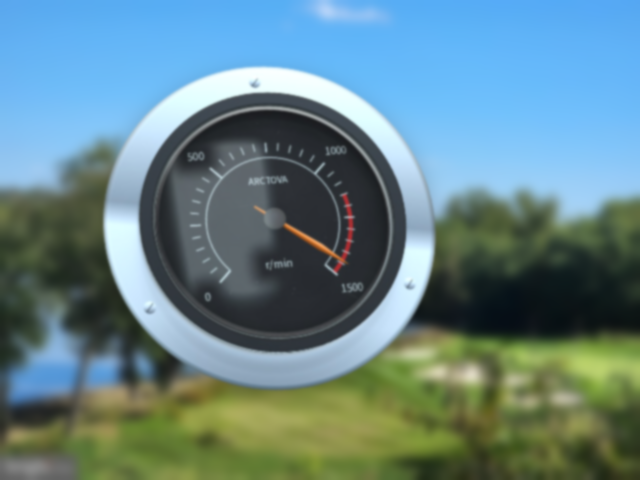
1450 rpm
